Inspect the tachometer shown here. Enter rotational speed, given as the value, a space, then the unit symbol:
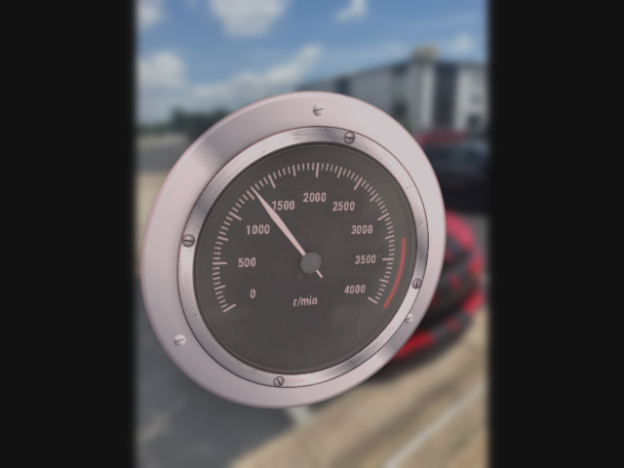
1300 rpm
